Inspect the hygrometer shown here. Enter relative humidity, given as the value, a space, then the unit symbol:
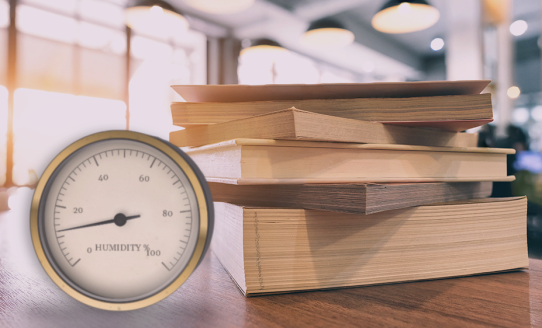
12 %
